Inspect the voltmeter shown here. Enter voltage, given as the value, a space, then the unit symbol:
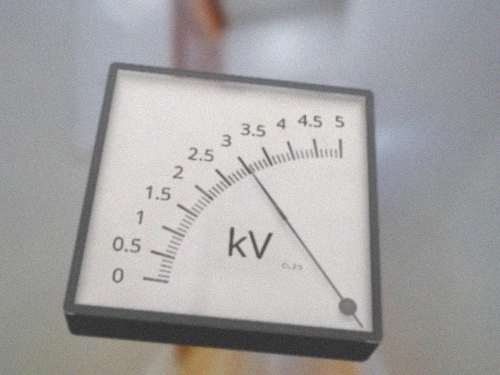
3 kV
